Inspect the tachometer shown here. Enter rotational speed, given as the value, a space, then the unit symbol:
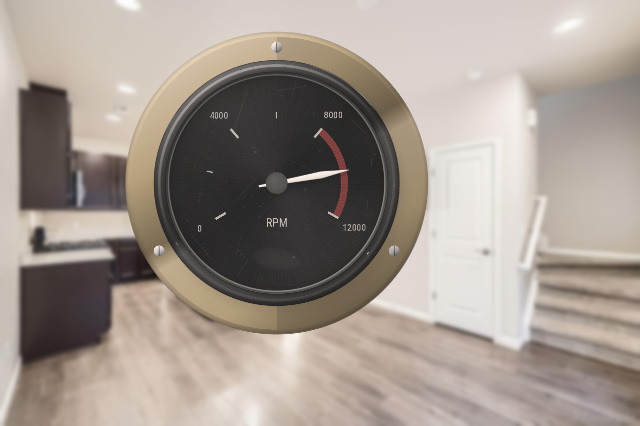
10000 rpm
